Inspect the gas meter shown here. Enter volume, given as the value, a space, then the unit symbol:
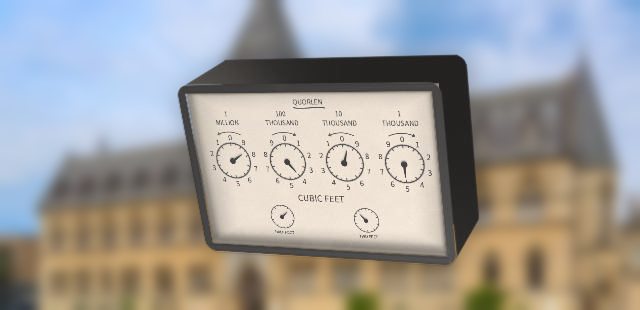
839500 ft³
